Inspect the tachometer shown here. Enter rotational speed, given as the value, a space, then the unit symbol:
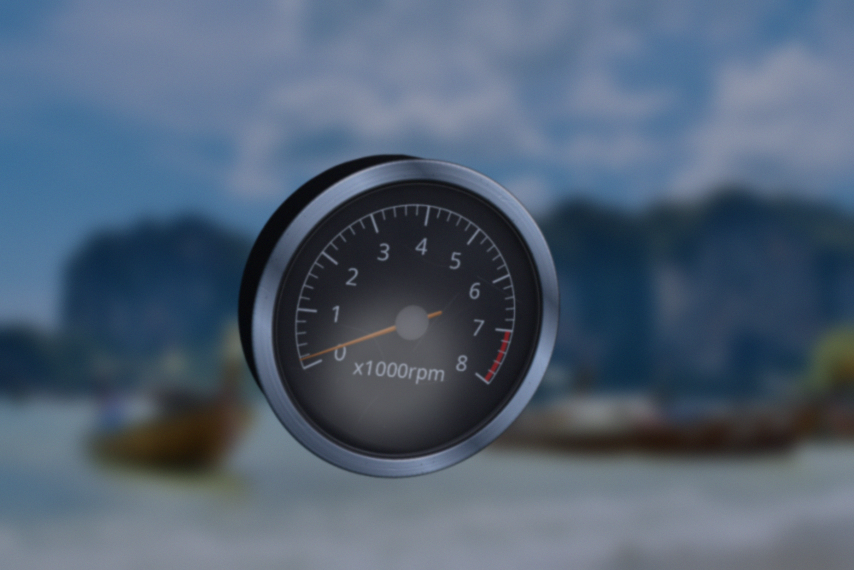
200 rpm
